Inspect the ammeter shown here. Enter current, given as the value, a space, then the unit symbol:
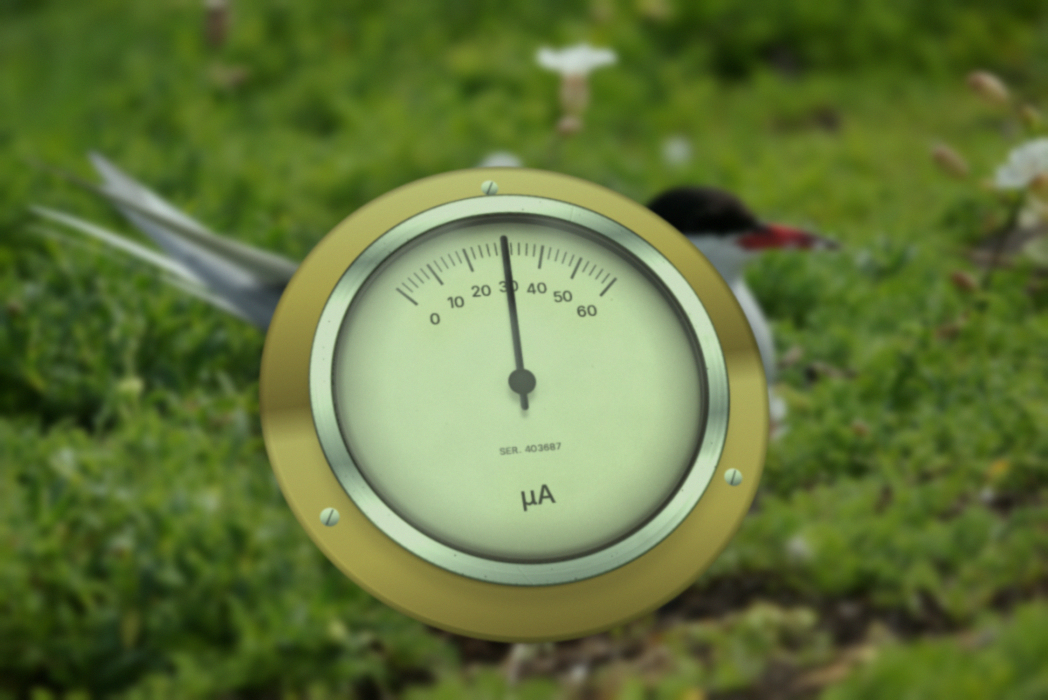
30 µA
